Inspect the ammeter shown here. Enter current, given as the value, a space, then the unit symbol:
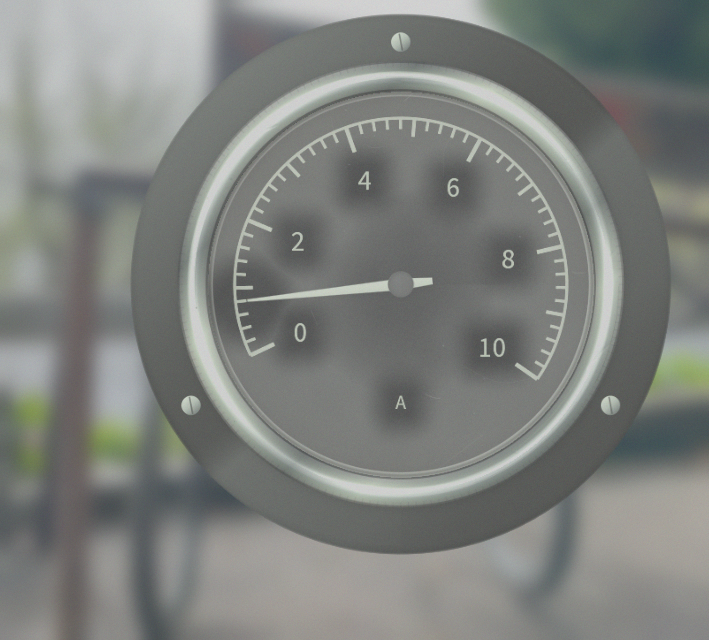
0.8 A
